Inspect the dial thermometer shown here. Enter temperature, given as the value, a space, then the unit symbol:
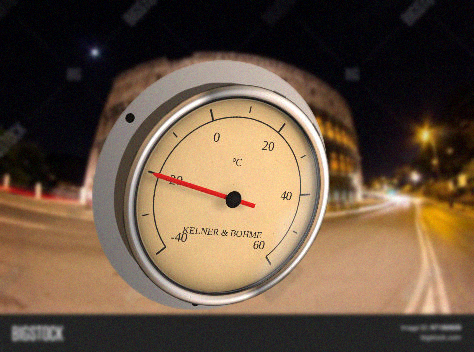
-20 °C
